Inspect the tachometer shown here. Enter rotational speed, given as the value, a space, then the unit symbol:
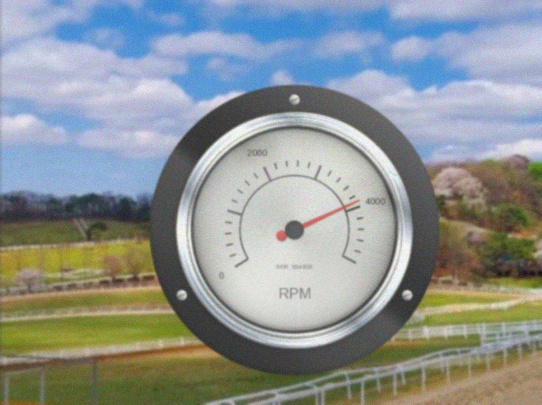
3900 rpm
